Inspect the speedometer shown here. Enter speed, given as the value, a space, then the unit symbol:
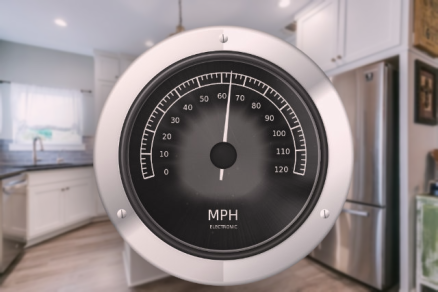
64 mph
